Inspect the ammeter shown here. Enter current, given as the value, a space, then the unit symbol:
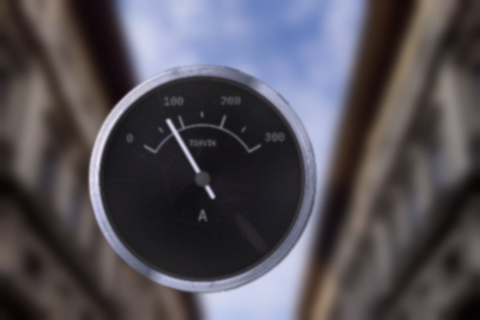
75 A
